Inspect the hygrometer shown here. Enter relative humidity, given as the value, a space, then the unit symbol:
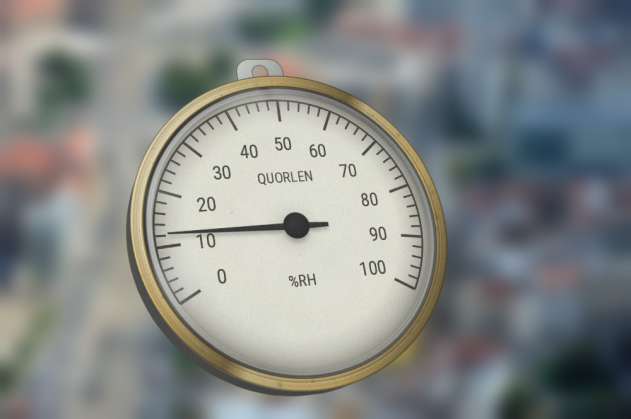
12 %
